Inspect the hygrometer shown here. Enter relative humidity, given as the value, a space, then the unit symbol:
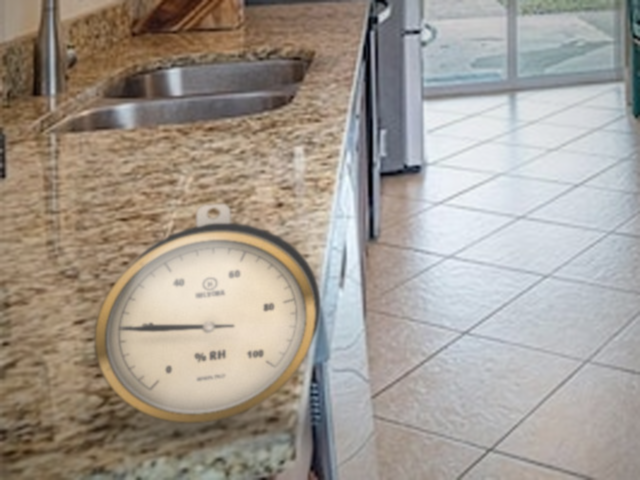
20 %
